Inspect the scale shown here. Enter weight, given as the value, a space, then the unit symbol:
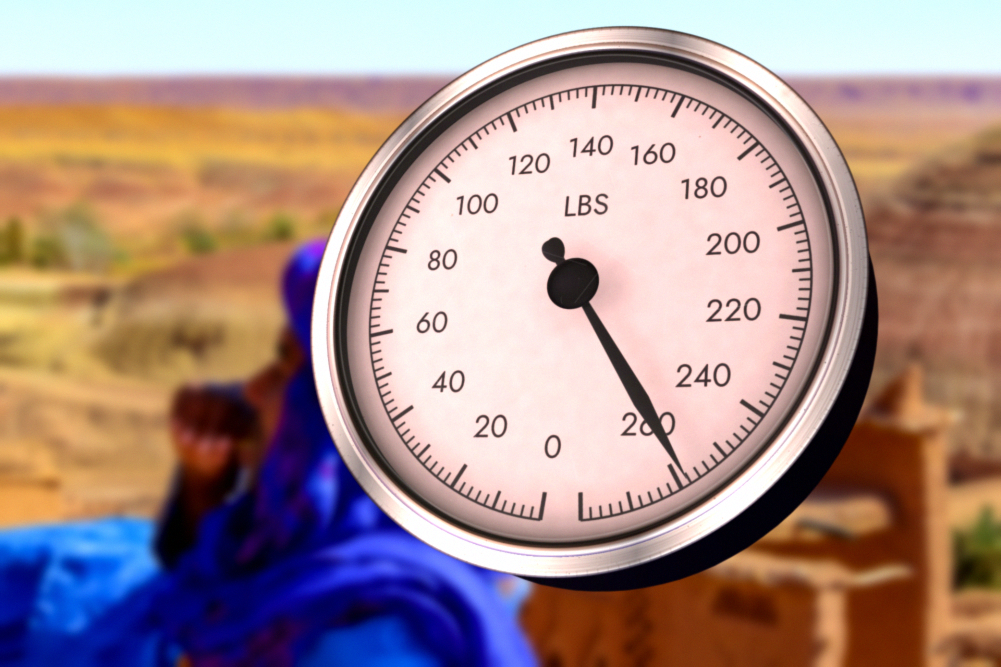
258 lb
